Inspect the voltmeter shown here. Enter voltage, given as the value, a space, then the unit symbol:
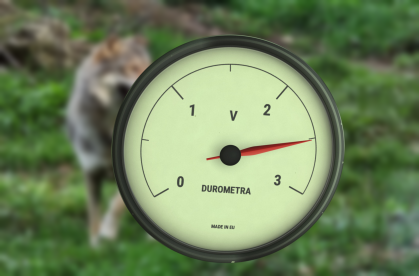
2.5 V
